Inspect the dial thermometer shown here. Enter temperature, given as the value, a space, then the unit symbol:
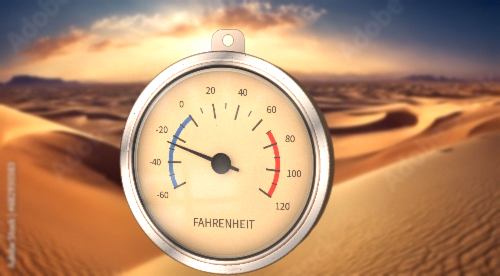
-25 °F
